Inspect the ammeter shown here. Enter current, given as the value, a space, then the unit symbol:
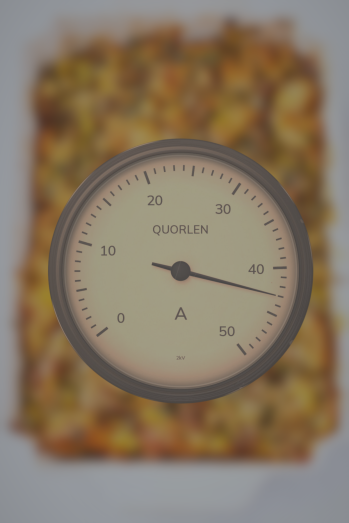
43 A
